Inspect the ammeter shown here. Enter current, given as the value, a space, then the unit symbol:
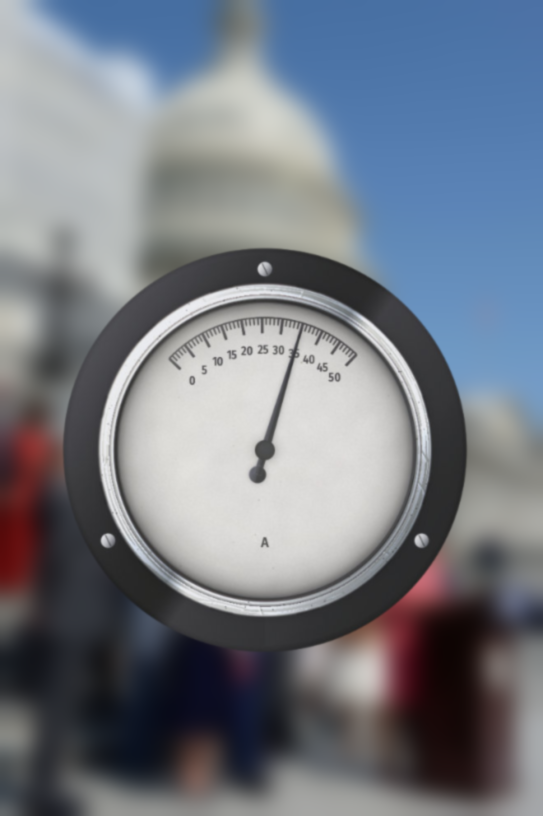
35 A
